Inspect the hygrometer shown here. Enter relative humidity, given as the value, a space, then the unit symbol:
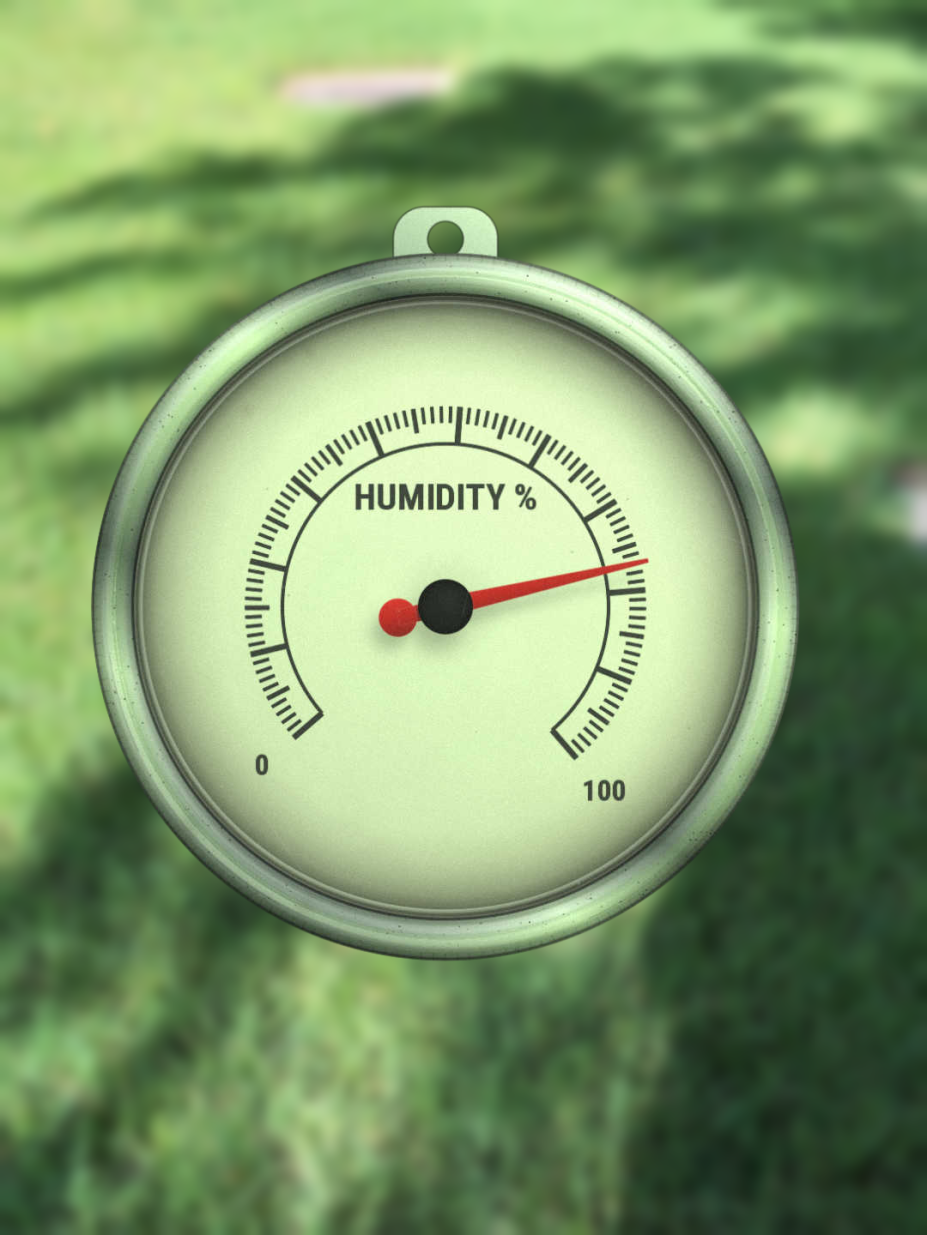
77 %
